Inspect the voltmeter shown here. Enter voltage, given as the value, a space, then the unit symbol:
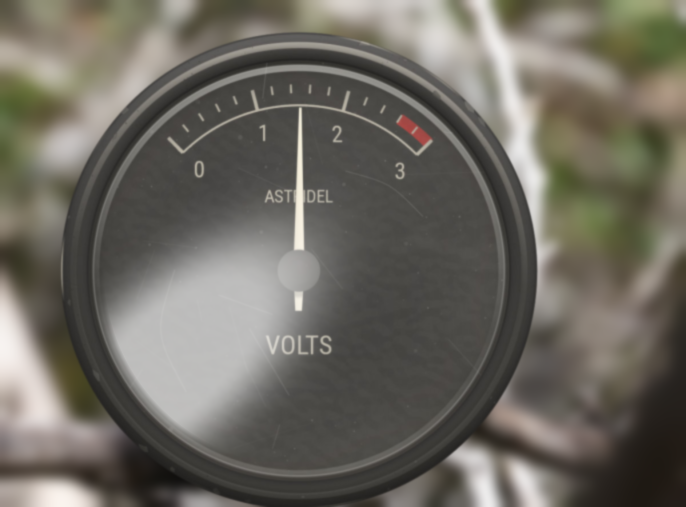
1.5 V
